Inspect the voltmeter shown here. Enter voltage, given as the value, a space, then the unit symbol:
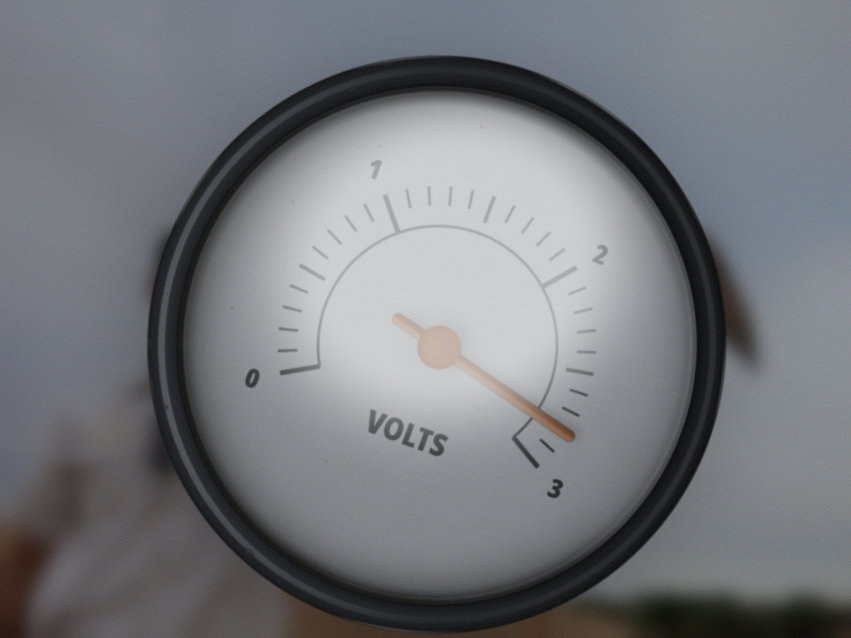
2.8 V
